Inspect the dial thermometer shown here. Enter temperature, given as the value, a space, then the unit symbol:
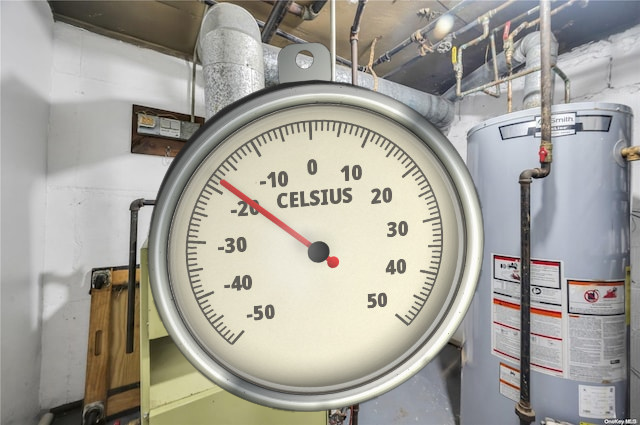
-18 °C
